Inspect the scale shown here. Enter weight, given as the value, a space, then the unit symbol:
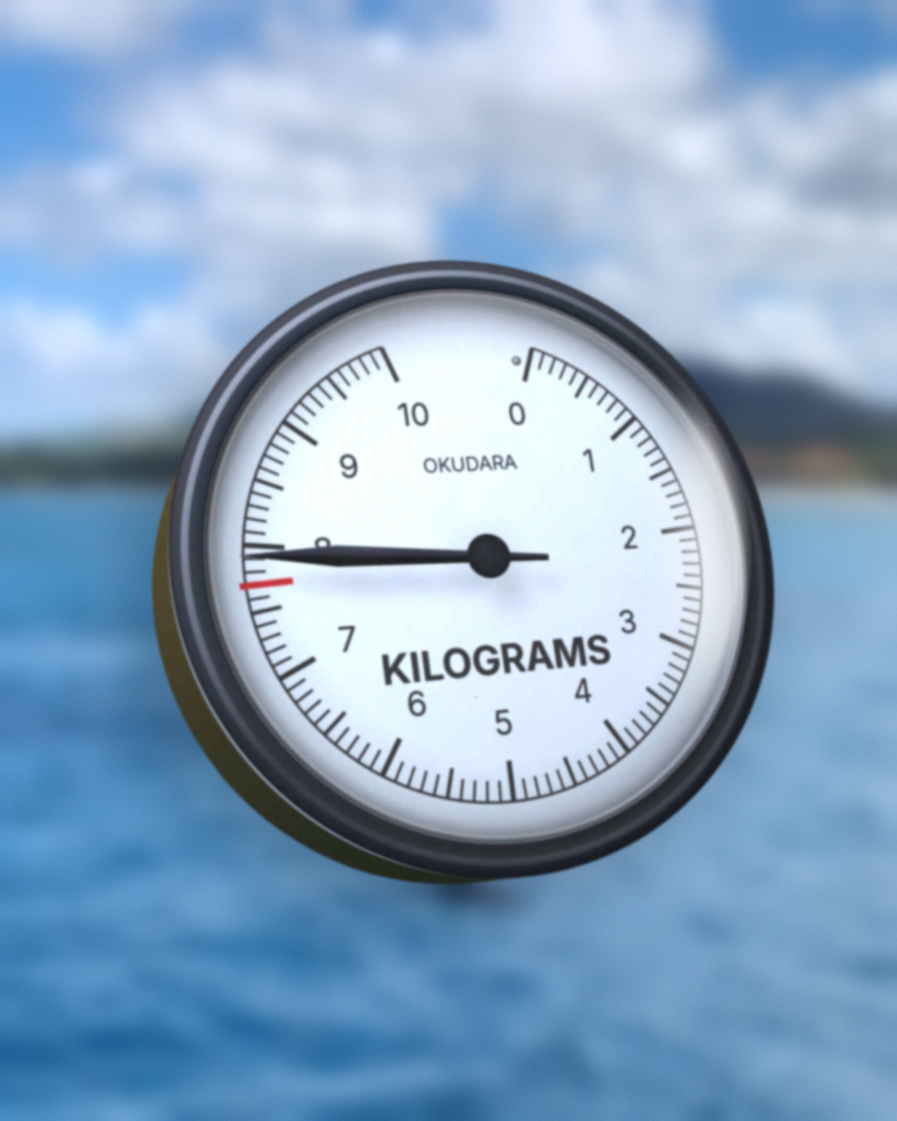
7.9 kg
